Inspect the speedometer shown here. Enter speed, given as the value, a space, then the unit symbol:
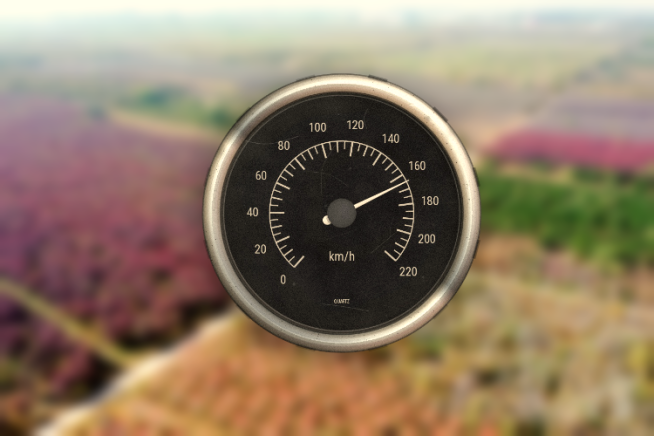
165 km/h
